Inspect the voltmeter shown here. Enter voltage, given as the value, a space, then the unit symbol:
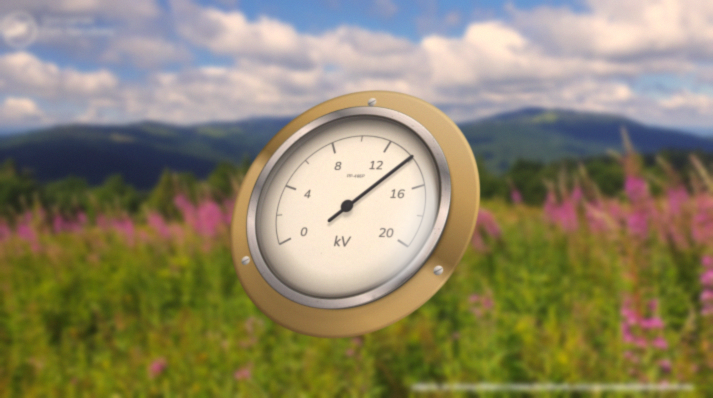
14 kV
